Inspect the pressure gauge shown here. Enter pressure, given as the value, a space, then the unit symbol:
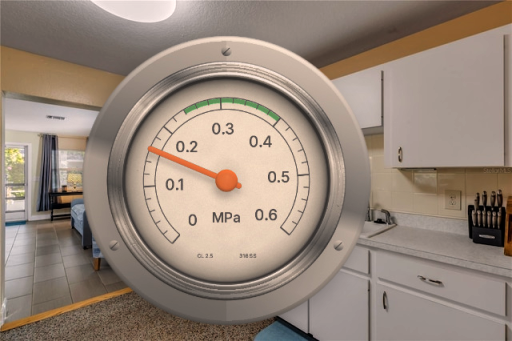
0.16 MPa
